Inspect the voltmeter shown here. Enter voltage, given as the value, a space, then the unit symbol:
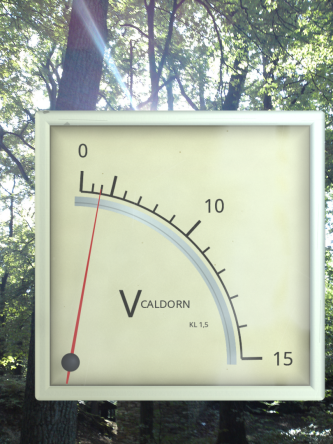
4 V
